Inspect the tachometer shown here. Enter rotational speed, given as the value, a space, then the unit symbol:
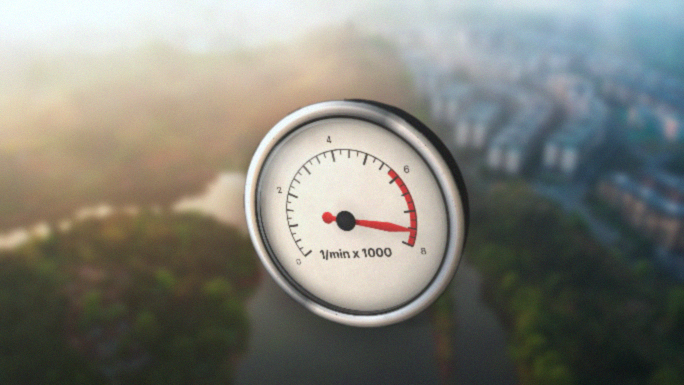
7500 rpm
